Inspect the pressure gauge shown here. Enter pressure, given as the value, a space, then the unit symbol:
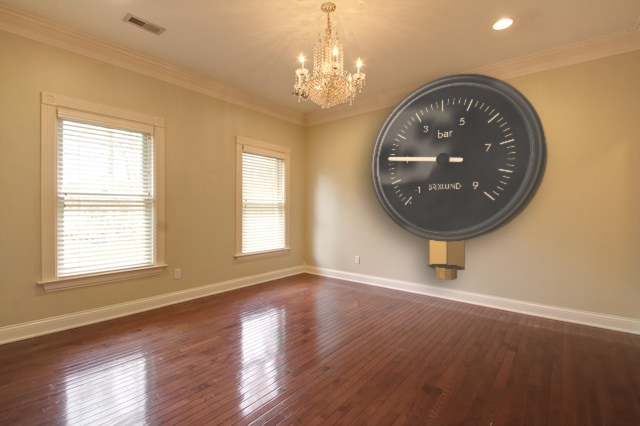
1 bar
